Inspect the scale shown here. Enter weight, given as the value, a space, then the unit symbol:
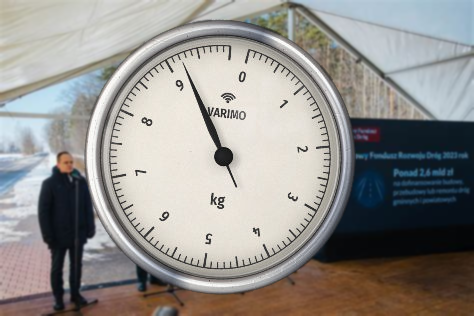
9.2 kg
